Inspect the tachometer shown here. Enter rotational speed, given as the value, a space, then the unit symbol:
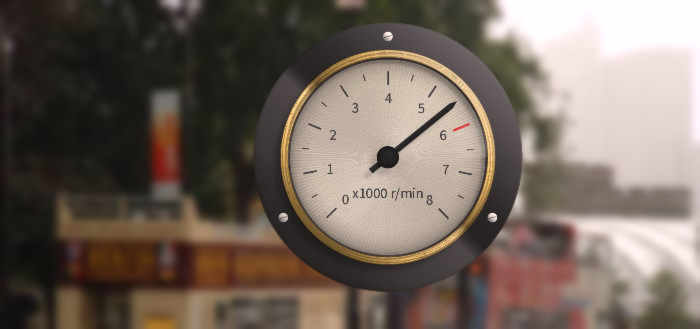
5500 rpm
